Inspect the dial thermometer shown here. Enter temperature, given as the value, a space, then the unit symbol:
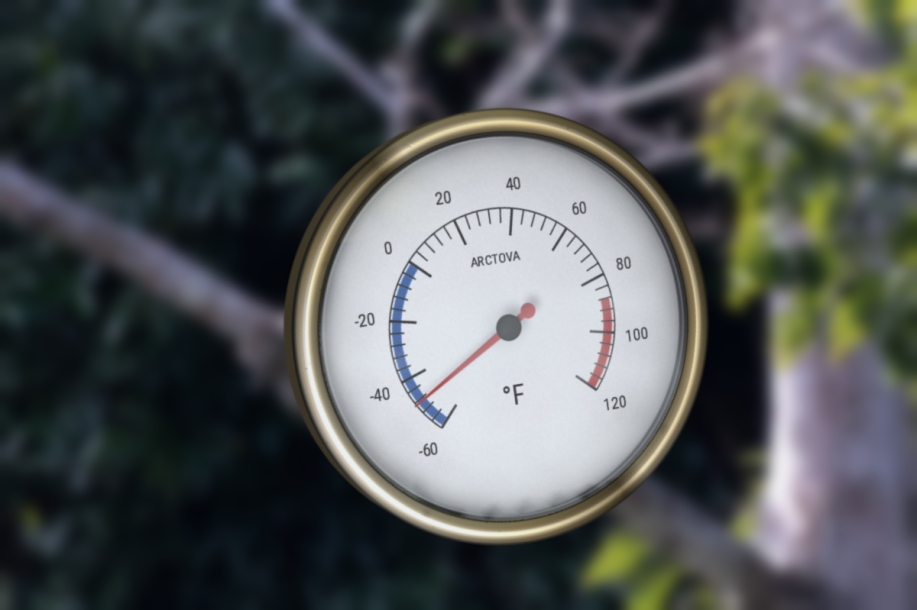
-48 °F
